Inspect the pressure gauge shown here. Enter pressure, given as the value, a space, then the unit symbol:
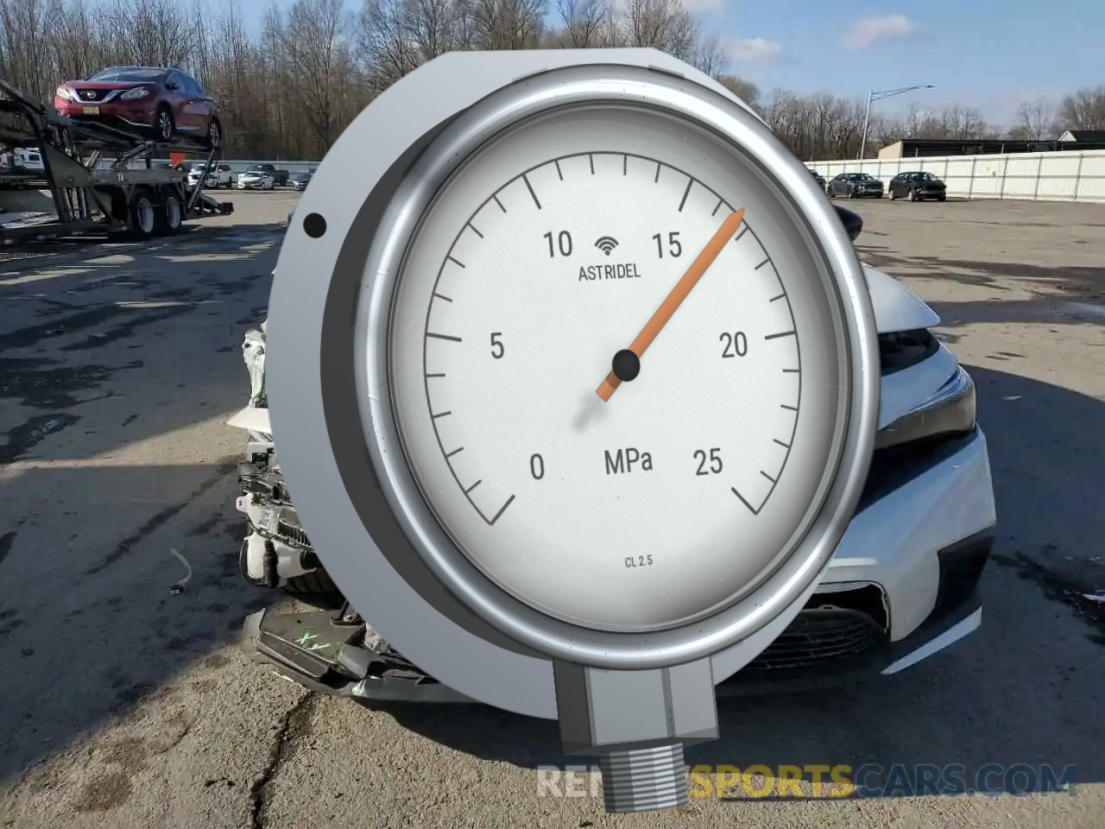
16.5 MPa
